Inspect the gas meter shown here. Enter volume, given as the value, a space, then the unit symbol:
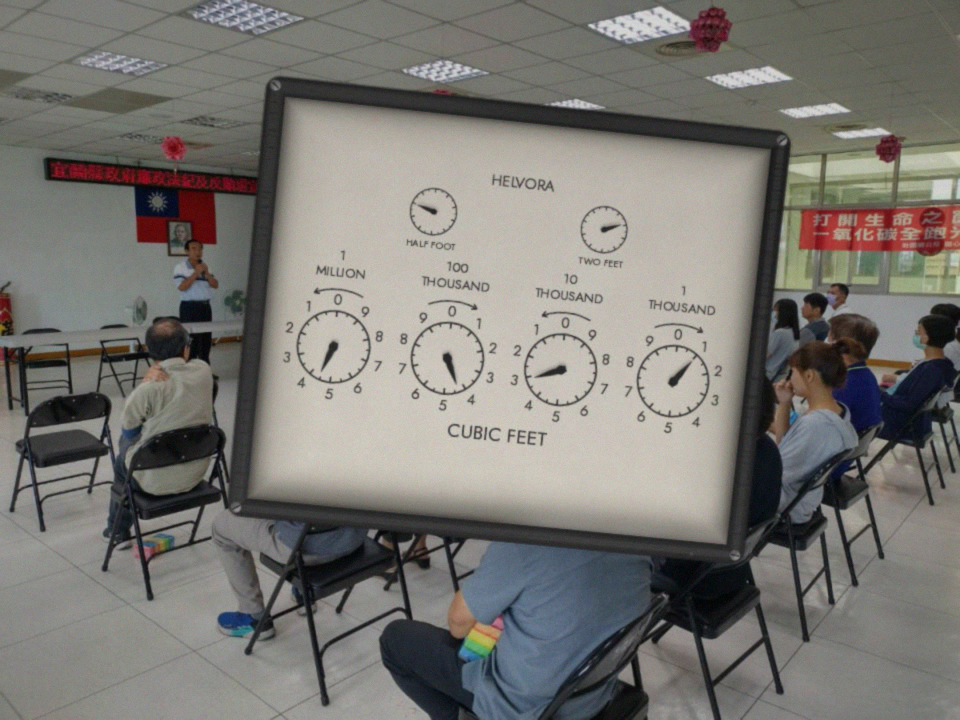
443100 ft³
